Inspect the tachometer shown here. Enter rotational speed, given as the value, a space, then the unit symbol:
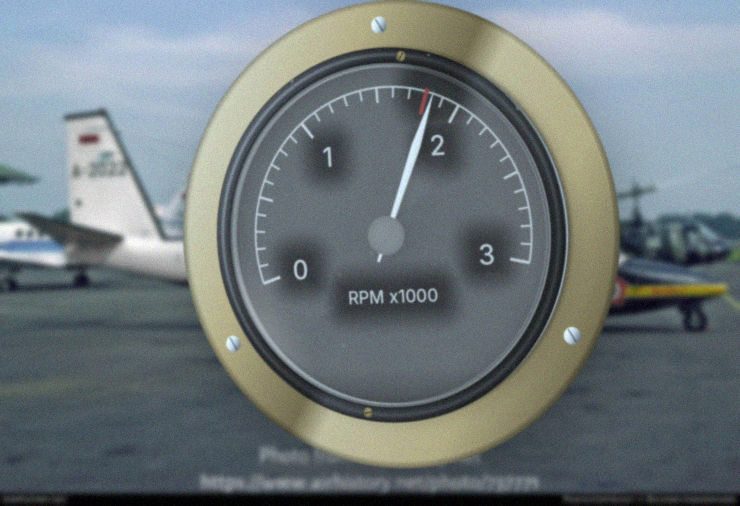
1850 rpm
